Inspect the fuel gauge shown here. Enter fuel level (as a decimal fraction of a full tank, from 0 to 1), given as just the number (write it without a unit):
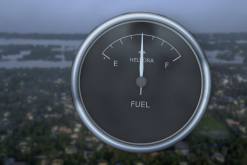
0.5
